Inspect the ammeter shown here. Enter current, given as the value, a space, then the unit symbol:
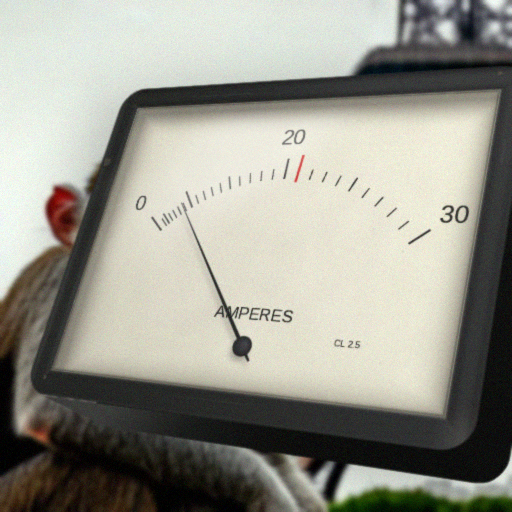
9 A
